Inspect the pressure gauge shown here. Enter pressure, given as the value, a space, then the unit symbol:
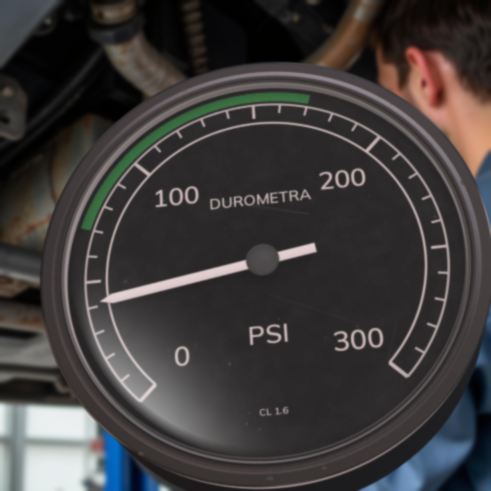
40 psi
